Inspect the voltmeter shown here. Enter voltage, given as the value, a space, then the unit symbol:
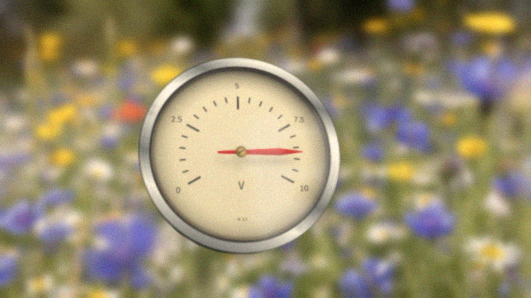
8.75 V
